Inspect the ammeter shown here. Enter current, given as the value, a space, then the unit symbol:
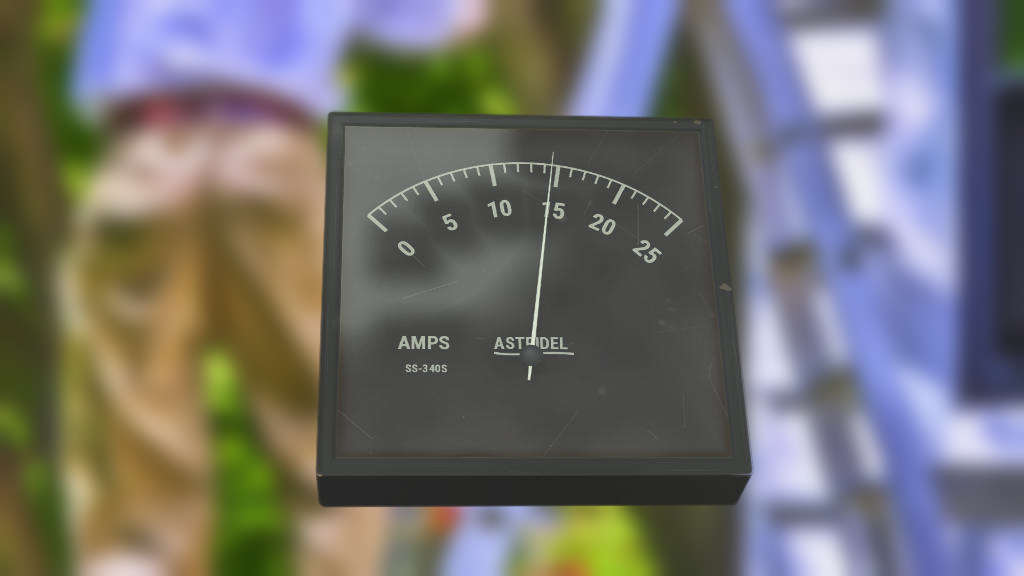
14.5 A
